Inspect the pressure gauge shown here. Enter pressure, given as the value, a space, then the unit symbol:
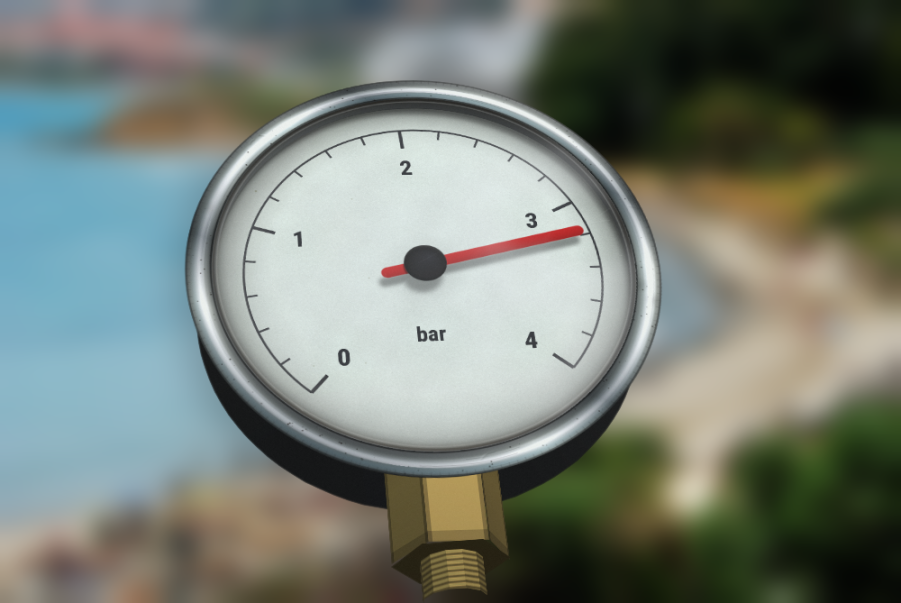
3.2 bar
